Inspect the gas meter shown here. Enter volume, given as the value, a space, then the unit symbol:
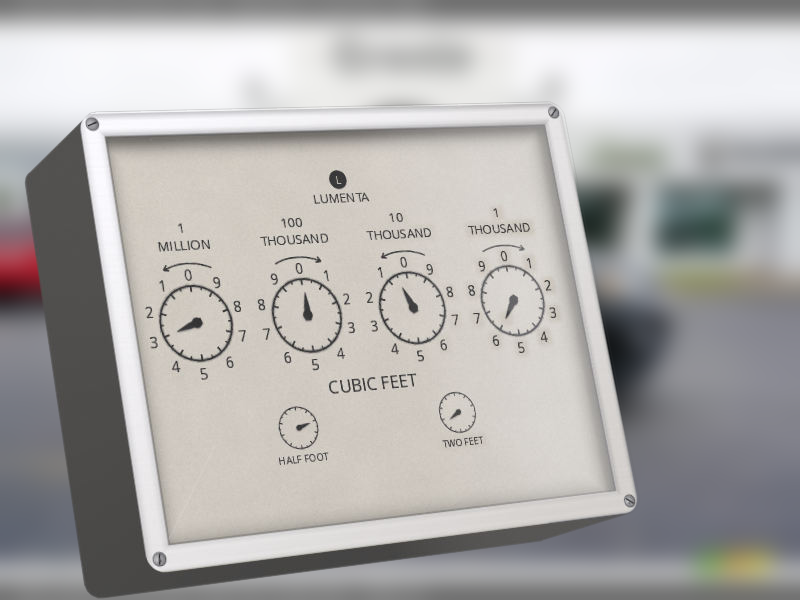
300600 ft³
